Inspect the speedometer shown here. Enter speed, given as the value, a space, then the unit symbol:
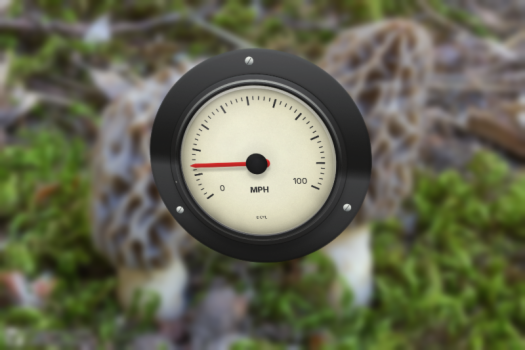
14 mph
